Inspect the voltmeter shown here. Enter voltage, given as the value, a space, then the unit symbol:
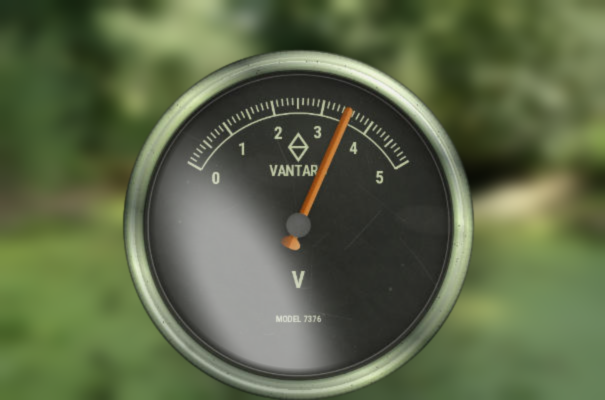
3.5 V
